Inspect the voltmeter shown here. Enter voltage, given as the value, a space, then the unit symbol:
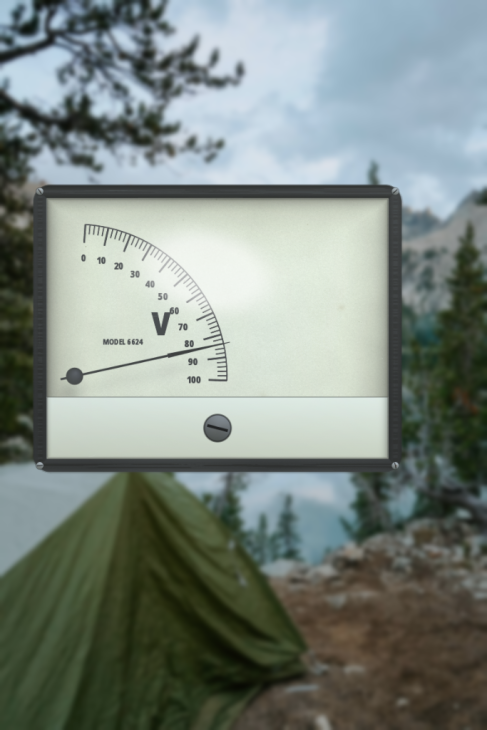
84 V
